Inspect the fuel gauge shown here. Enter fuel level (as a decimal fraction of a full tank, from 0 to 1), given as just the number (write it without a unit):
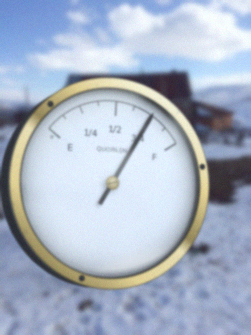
0.75
